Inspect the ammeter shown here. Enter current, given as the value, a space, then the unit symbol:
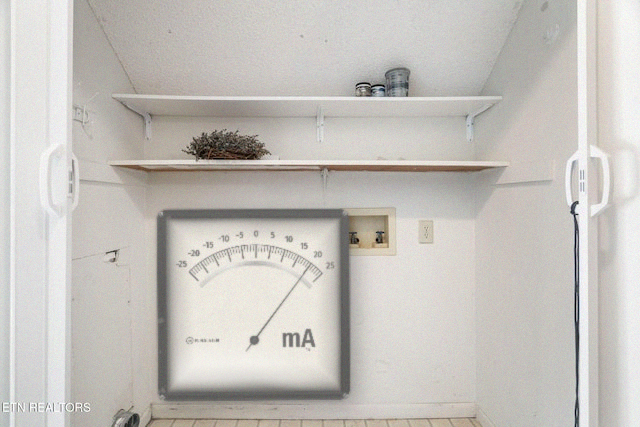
20 mA
